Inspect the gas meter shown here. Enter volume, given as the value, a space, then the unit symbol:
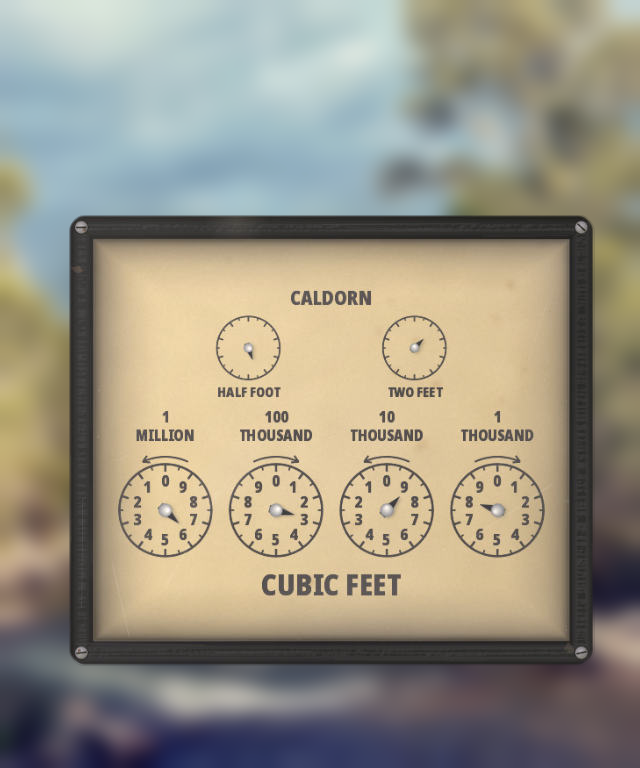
628800 ft³
